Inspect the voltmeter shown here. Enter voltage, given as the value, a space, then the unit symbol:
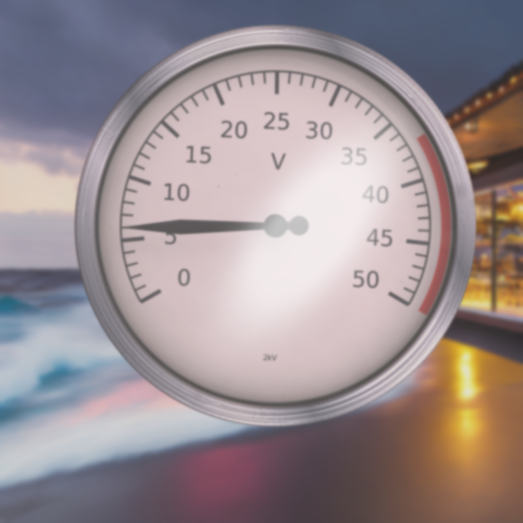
6 V
